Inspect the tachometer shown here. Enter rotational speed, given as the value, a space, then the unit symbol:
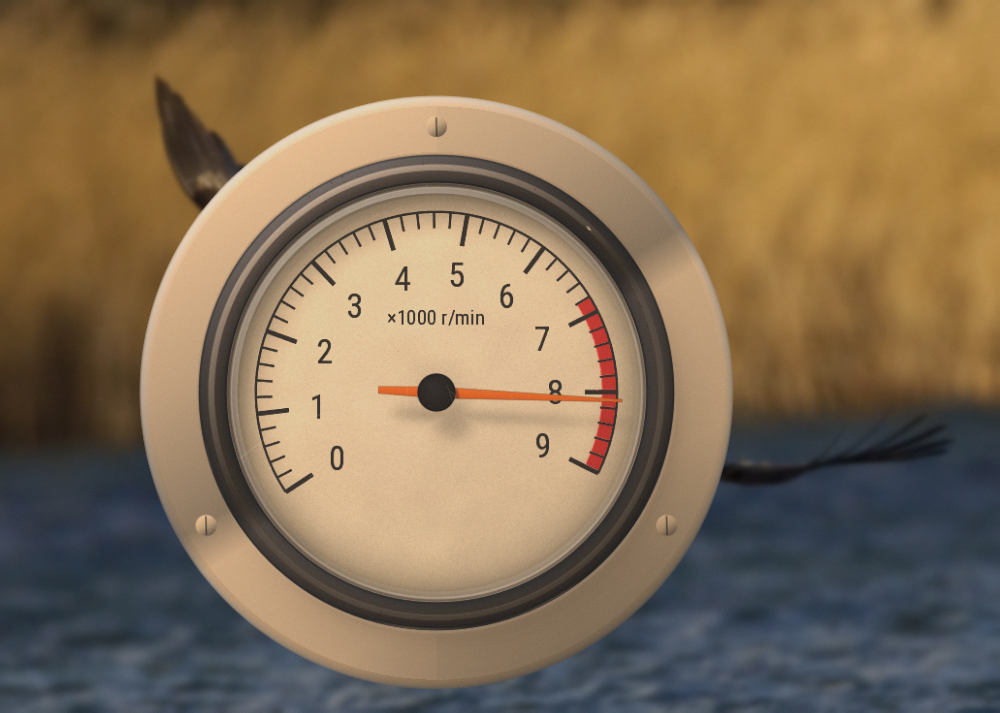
8100 rpm
